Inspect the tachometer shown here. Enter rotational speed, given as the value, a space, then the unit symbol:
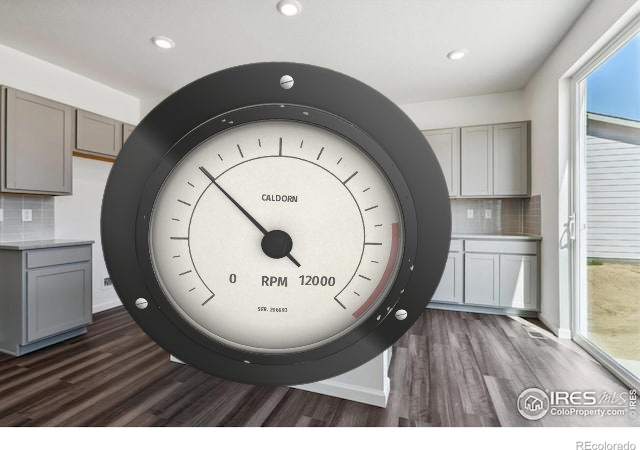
4000 rpm
